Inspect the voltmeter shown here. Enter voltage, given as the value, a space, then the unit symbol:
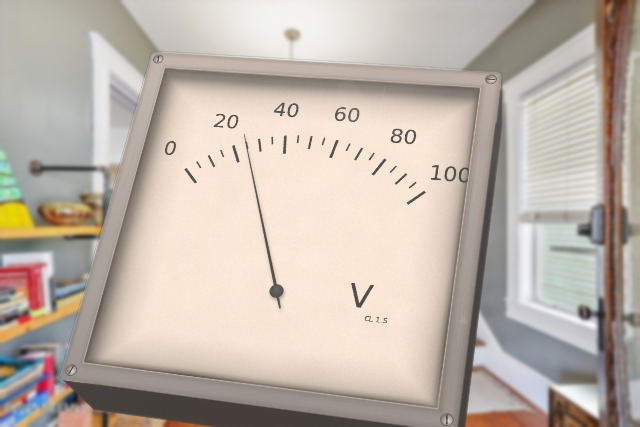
25 V
